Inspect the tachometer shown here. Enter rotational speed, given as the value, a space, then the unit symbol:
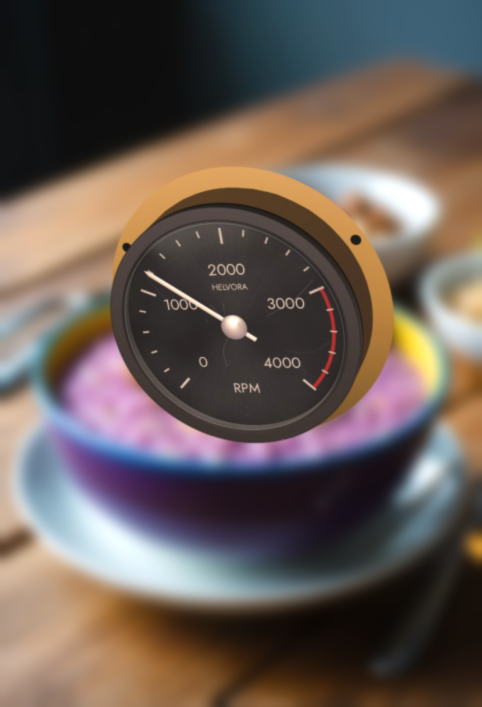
1200 rpm
